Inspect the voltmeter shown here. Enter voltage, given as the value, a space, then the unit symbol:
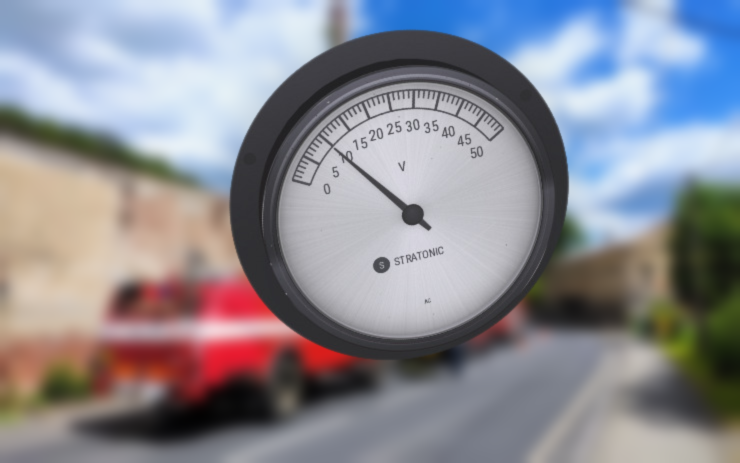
10 V
